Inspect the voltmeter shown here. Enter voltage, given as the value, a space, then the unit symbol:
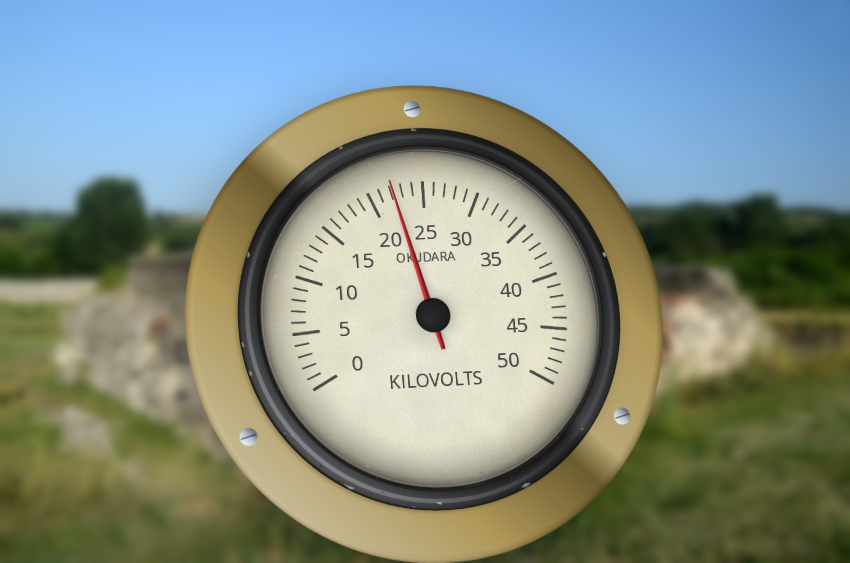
22 kV
